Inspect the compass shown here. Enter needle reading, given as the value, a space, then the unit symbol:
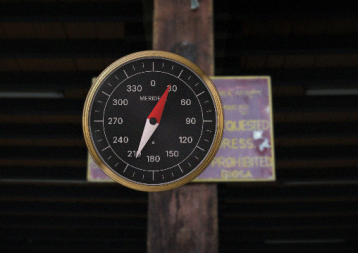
25 °
